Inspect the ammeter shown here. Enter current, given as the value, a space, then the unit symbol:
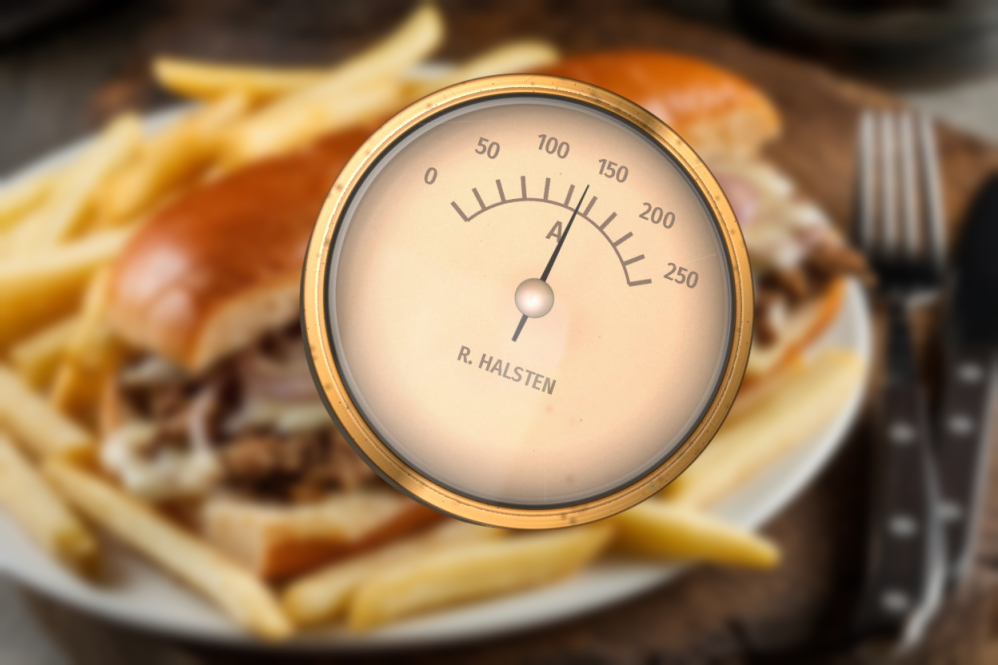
137.5 A
